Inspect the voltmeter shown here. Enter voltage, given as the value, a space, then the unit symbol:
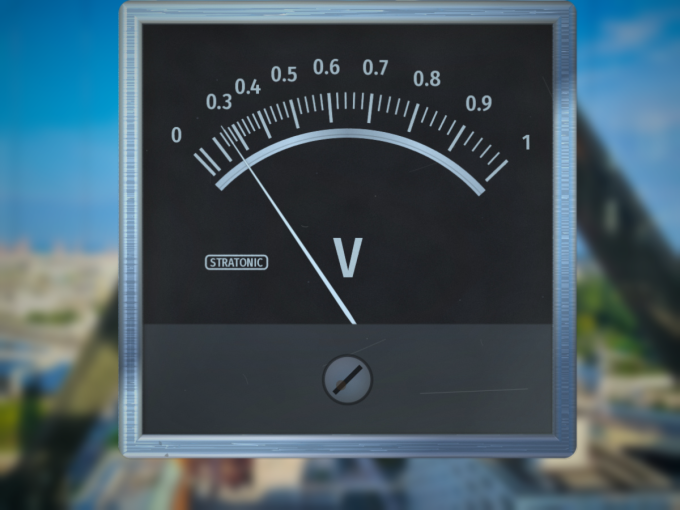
0.26 V
